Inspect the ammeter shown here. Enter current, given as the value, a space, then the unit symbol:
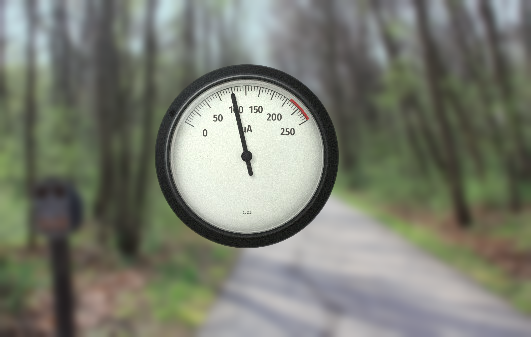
100 µA
